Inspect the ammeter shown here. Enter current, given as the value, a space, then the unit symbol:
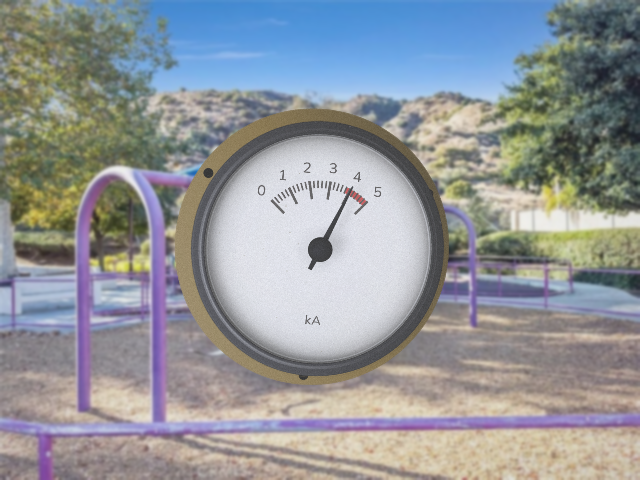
4 kA
